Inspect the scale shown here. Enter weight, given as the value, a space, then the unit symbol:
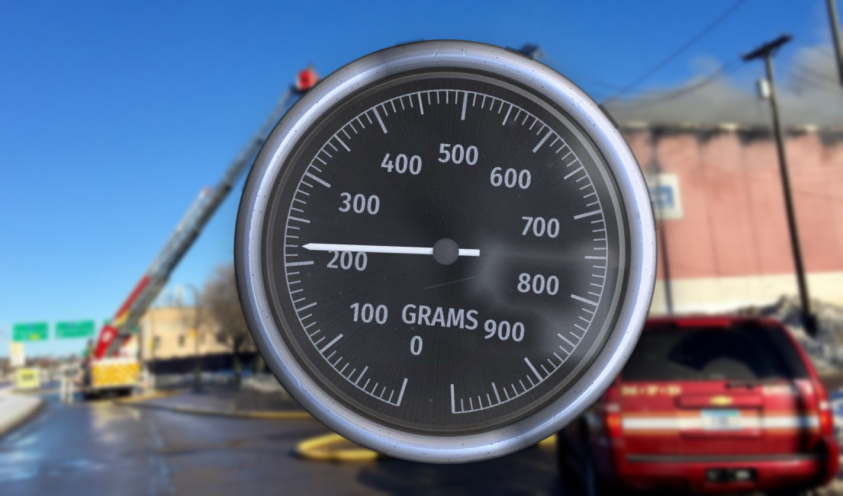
220 g
